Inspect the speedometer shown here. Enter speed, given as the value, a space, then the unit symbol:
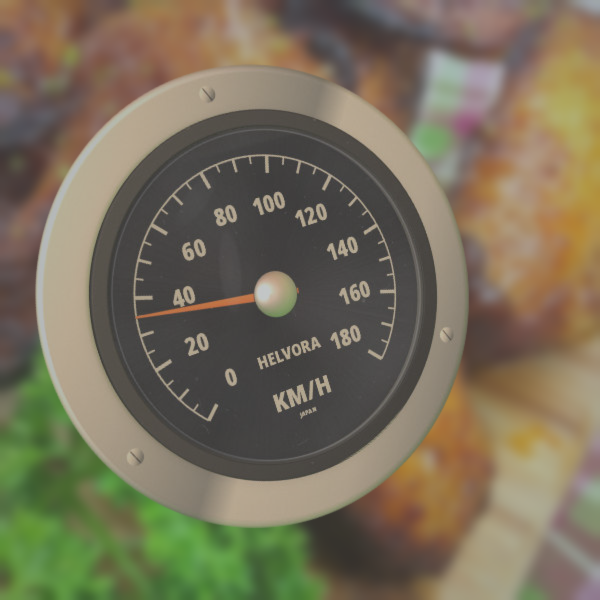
35 km/h
